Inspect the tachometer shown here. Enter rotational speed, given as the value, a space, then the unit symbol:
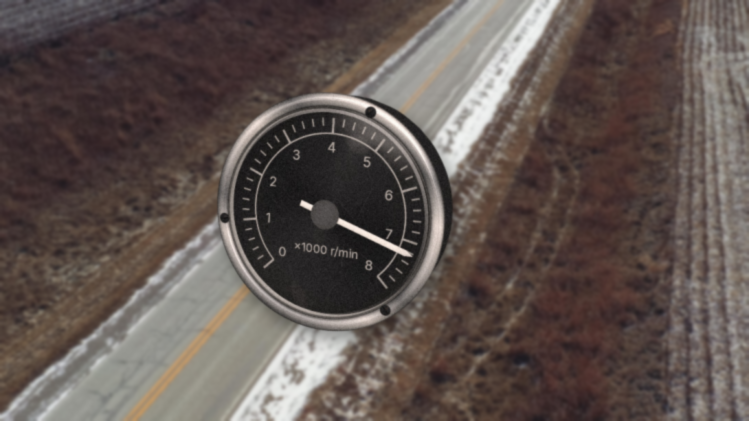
7200 rpm
